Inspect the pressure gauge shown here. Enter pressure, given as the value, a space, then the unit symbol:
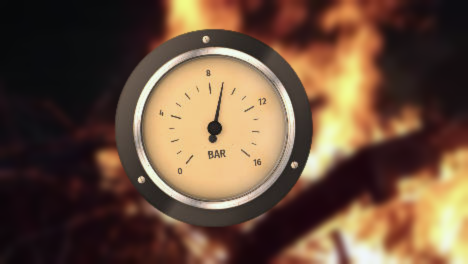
9 bar
